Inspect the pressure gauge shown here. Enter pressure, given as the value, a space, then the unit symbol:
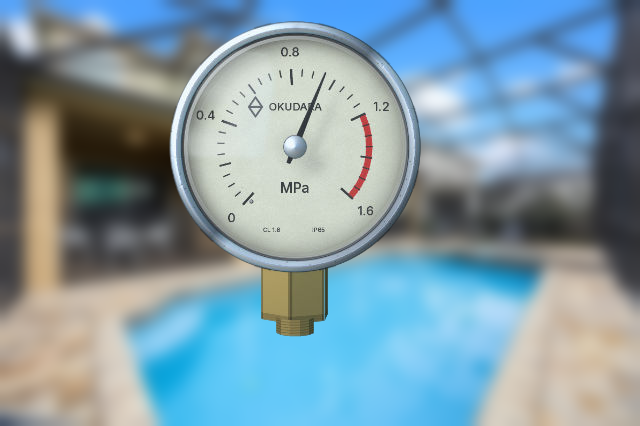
0.95 MPa
